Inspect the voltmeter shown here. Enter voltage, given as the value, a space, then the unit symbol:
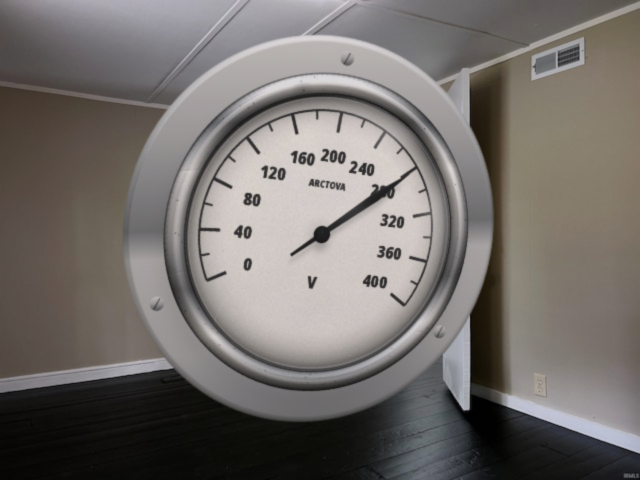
280 V
